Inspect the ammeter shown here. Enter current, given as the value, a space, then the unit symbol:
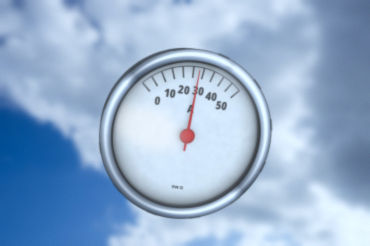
27.5 A
